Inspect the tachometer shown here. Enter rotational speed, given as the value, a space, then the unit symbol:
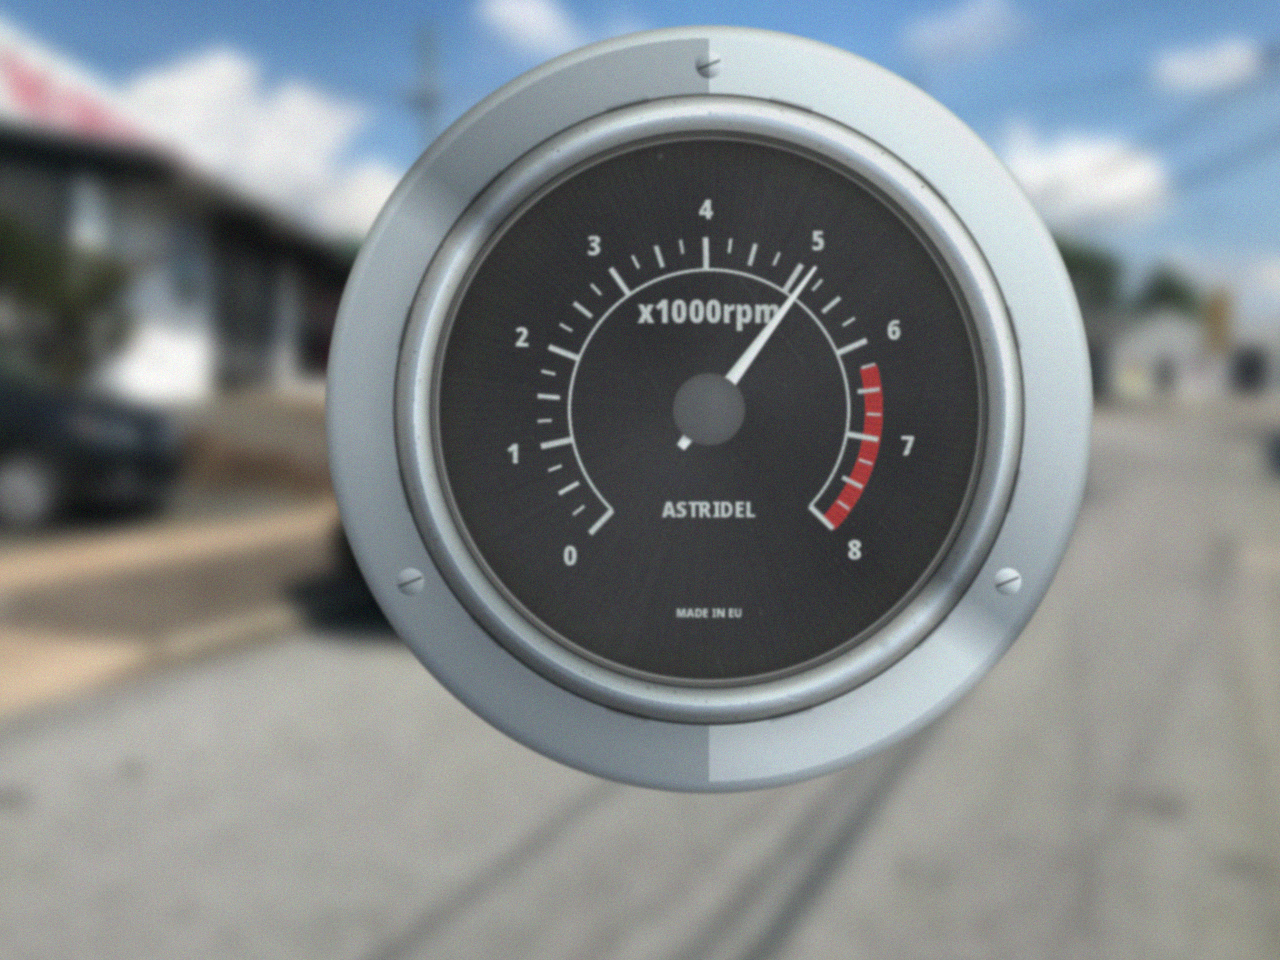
5125 rpm
